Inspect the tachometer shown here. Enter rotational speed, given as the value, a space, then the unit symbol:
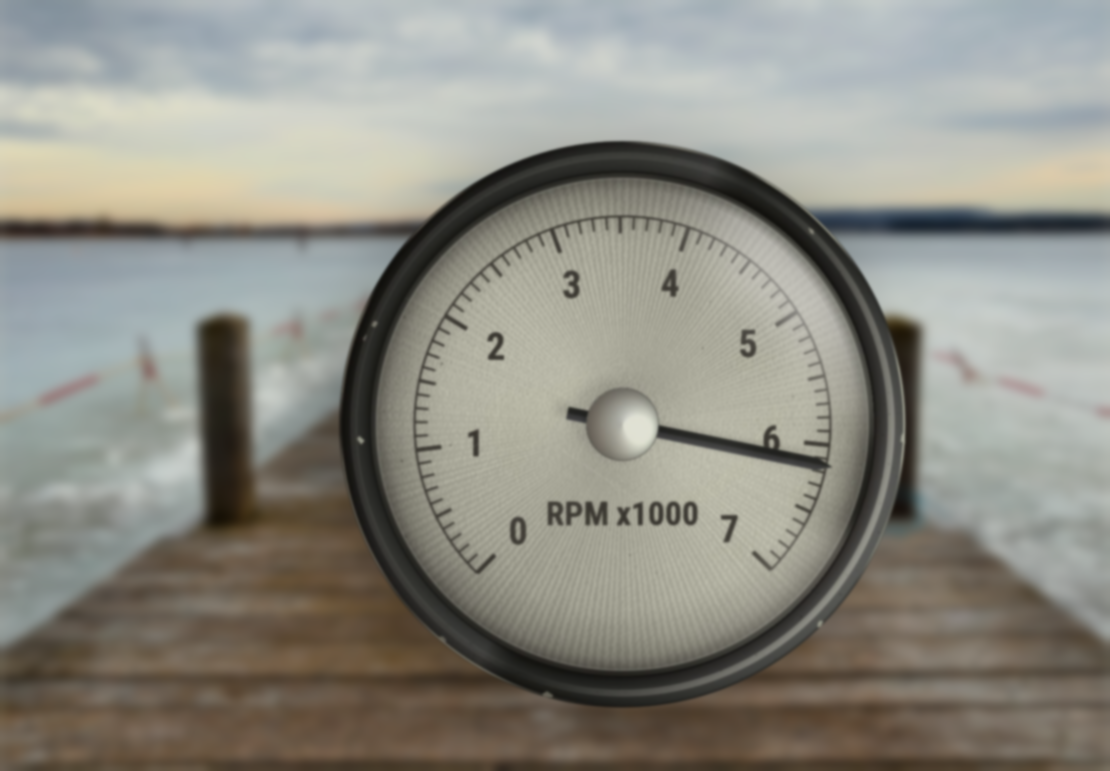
6150 rpm
